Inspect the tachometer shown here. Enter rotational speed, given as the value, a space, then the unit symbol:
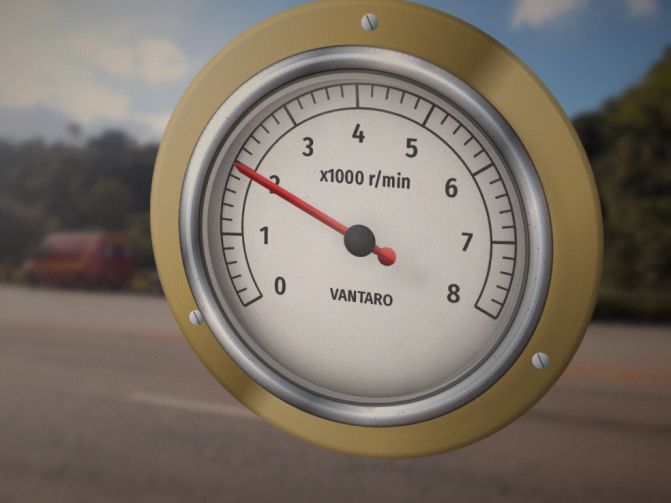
2000 rpm
